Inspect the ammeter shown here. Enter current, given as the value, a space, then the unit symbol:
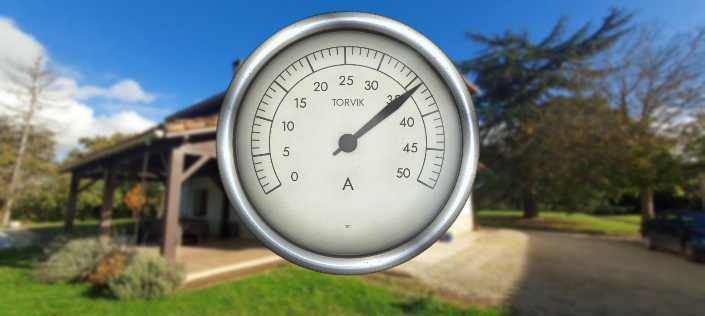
36 A
